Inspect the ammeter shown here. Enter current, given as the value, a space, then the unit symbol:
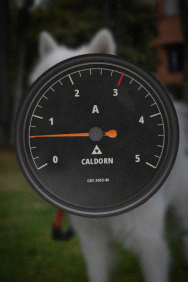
0.6 A
